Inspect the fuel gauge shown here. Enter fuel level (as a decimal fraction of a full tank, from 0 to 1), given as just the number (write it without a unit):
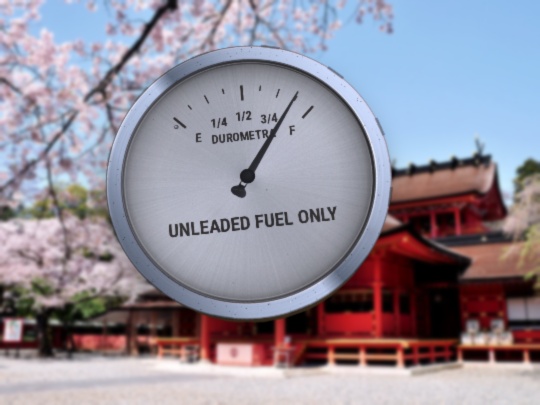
0.875
